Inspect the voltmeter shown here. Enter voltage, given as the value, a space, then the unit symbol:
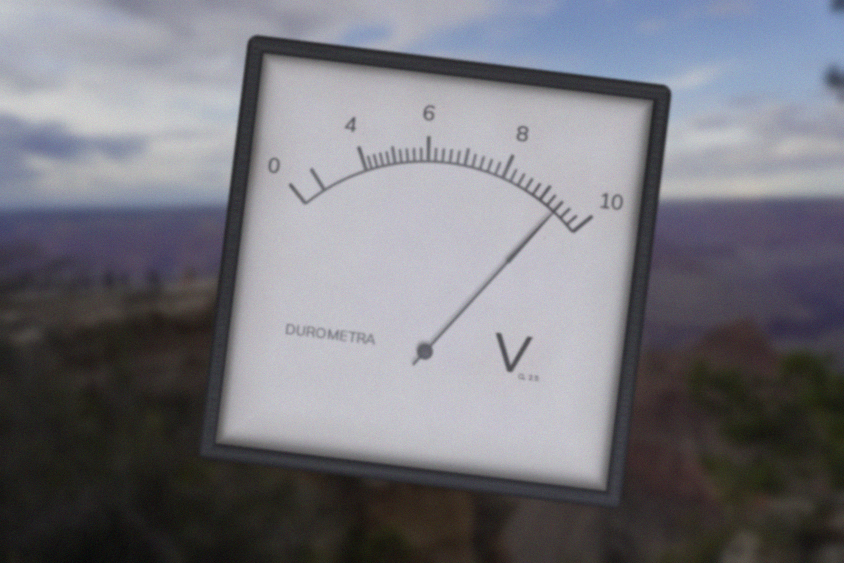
9.4 V
